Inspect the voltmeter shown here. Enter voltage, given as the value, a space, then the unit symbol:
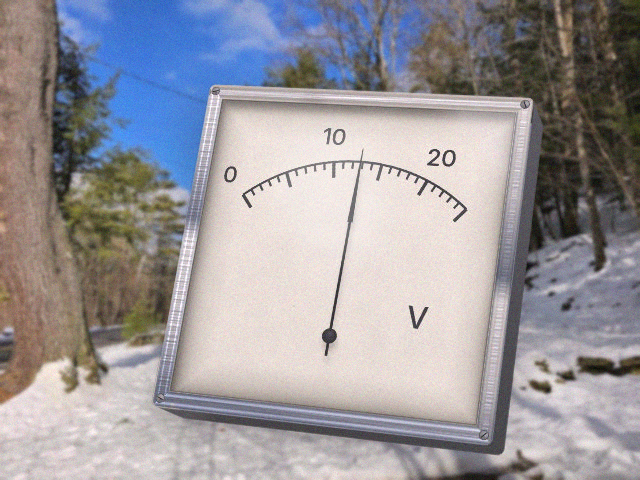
13 V
